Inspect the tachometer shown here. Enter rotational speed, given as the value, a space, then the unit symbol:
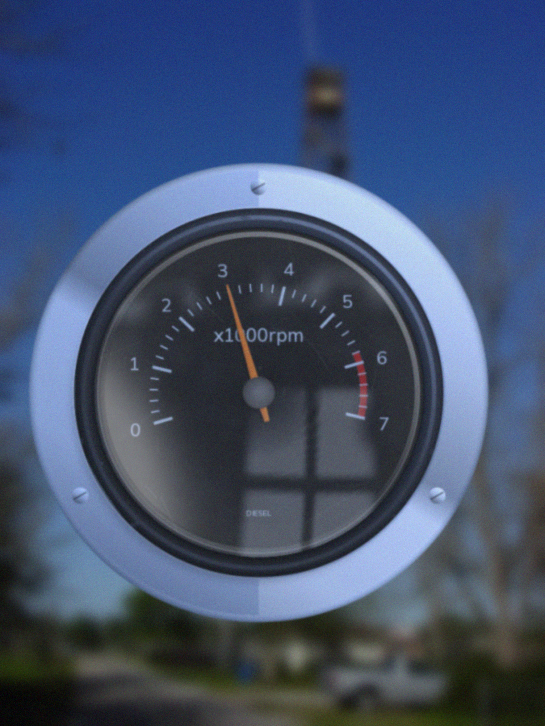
3000 rpm
